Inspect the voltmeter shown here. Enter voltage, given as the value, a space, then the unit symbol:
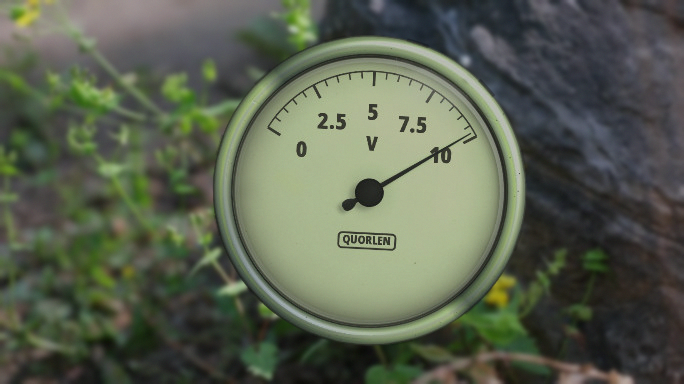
9.75 V
